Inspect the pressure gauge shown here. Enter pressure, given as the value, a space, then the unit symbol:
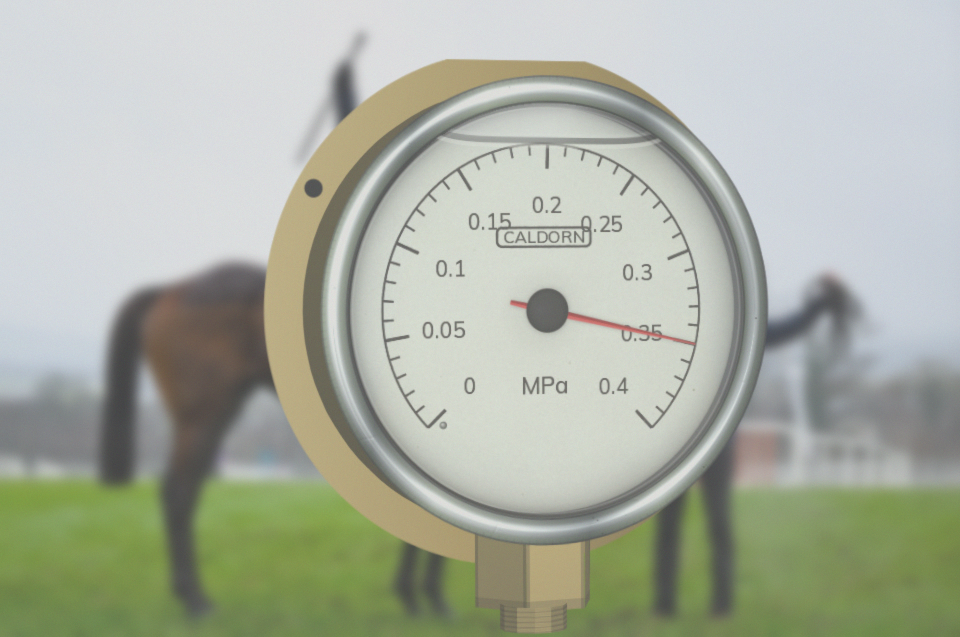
0.35 MPa
